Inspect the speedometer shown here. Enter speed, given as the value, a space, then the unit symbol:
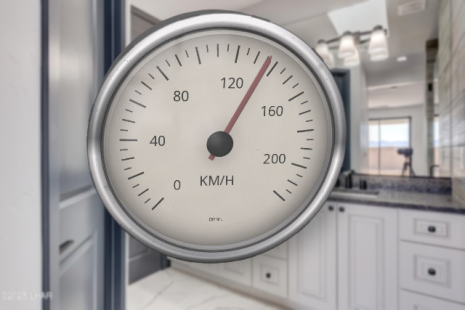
135 km/h
